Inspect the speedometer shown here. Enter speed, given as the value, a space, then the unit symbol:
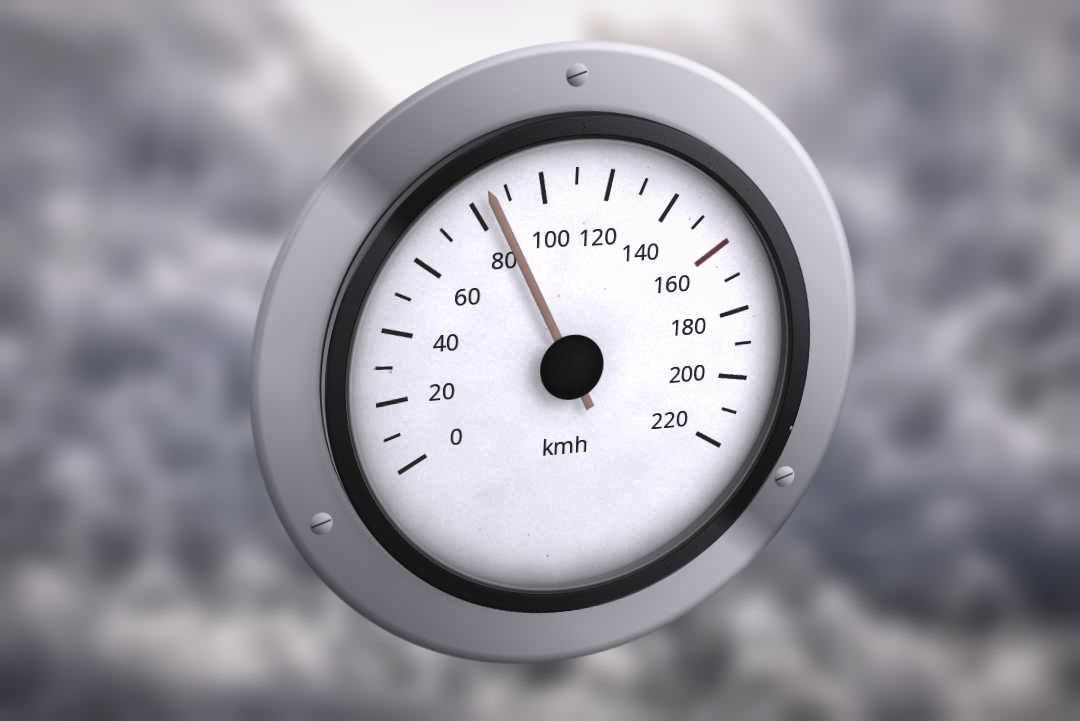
85 km/h
